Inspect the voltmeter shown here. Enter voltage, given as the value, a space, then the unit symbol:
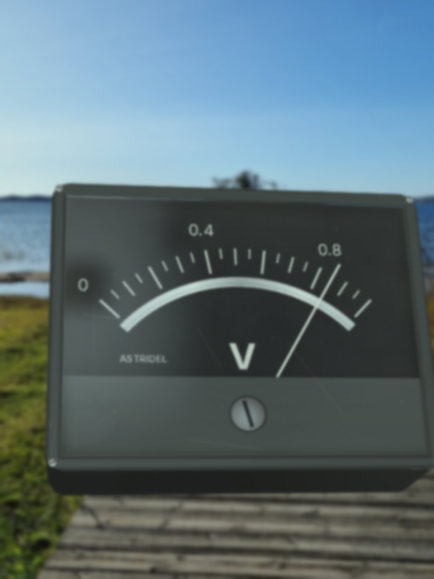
0.85 V
